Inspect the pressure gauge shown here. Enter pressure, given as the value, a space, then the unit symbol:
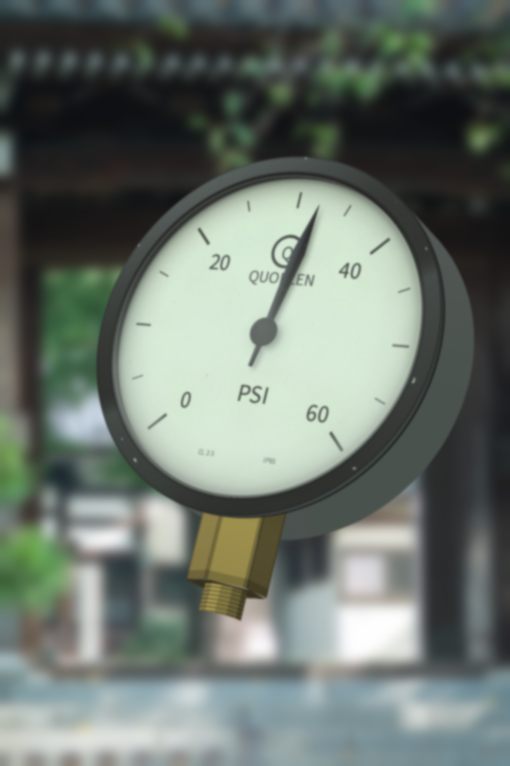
32.5 psi
